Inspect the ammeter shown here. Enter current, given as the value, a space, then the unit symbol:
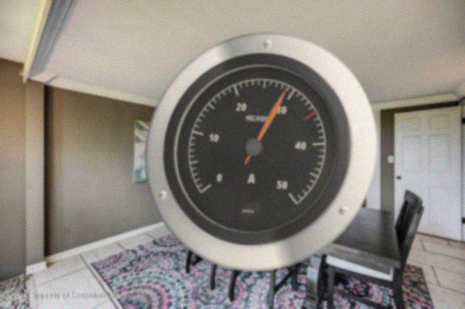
29 A
